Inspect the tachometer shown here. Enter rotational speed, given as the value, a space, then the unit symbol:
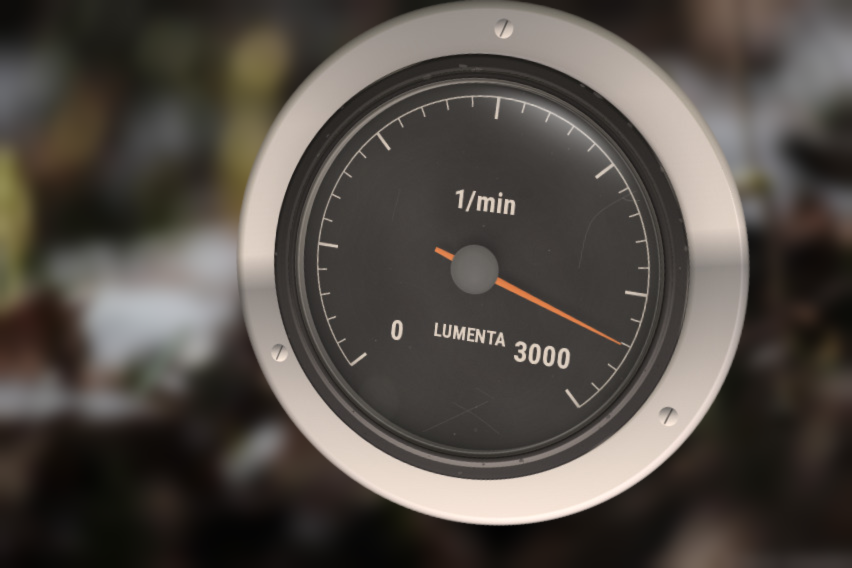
2700 rpm
